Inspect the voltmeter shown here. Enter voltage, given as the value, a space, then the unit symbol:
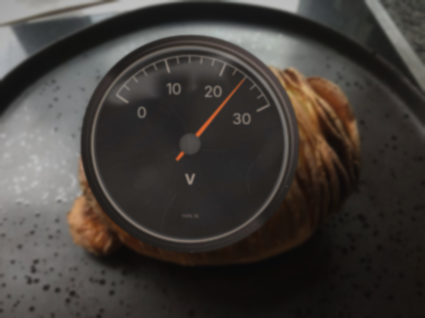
24 V
